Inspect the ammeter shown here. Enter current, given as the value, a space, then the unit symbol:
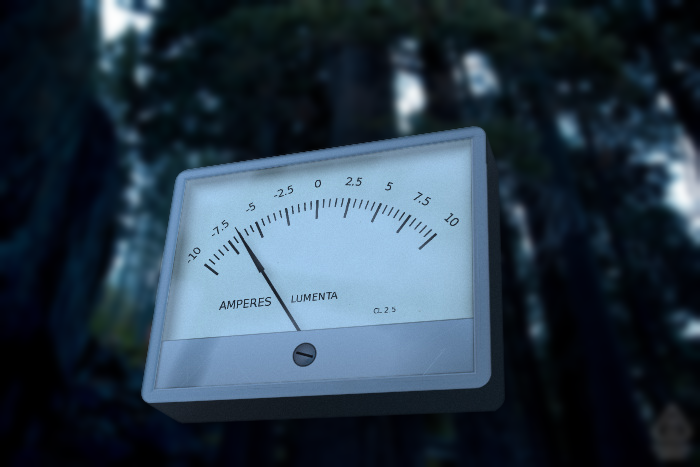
-6.5 A
